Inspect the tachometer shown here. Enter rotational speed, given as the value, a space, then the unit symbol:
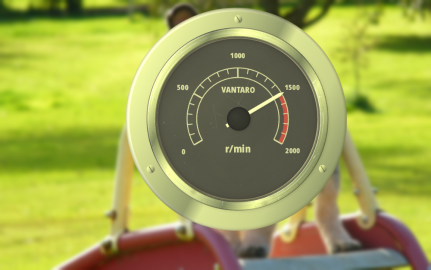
1500 rpm
